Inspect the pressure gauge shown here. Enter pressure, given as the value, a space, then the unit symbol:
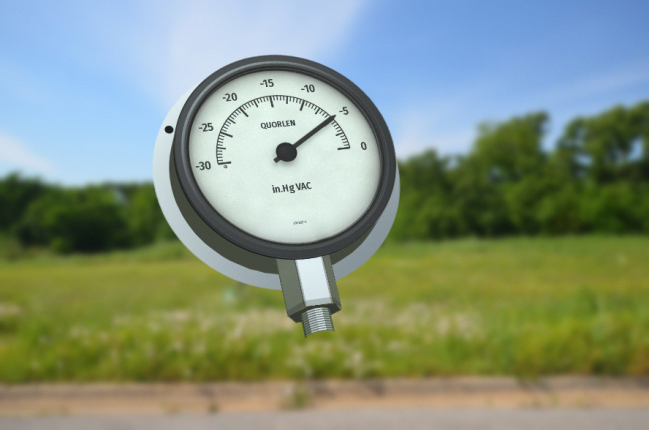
-5 inHg
